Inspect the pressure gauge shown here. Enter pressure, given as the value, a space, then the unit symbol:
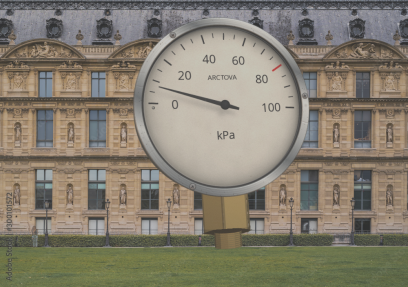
7.5 kPa
